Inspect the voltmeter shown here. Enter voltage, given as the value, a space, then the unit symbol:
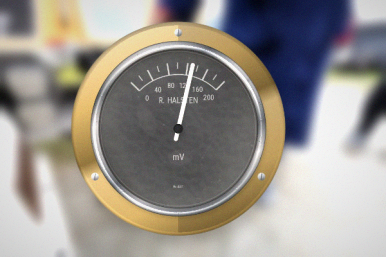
130 mV
